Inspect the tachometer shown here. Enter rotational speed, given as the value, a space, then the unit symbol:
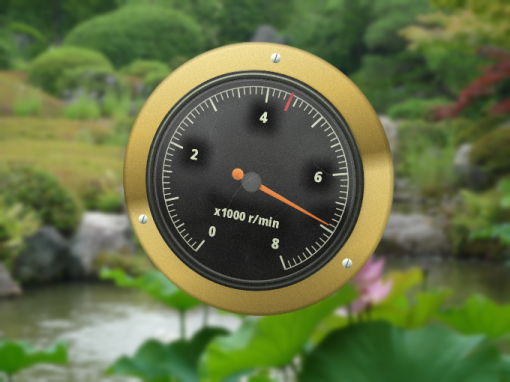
6900 rpm
